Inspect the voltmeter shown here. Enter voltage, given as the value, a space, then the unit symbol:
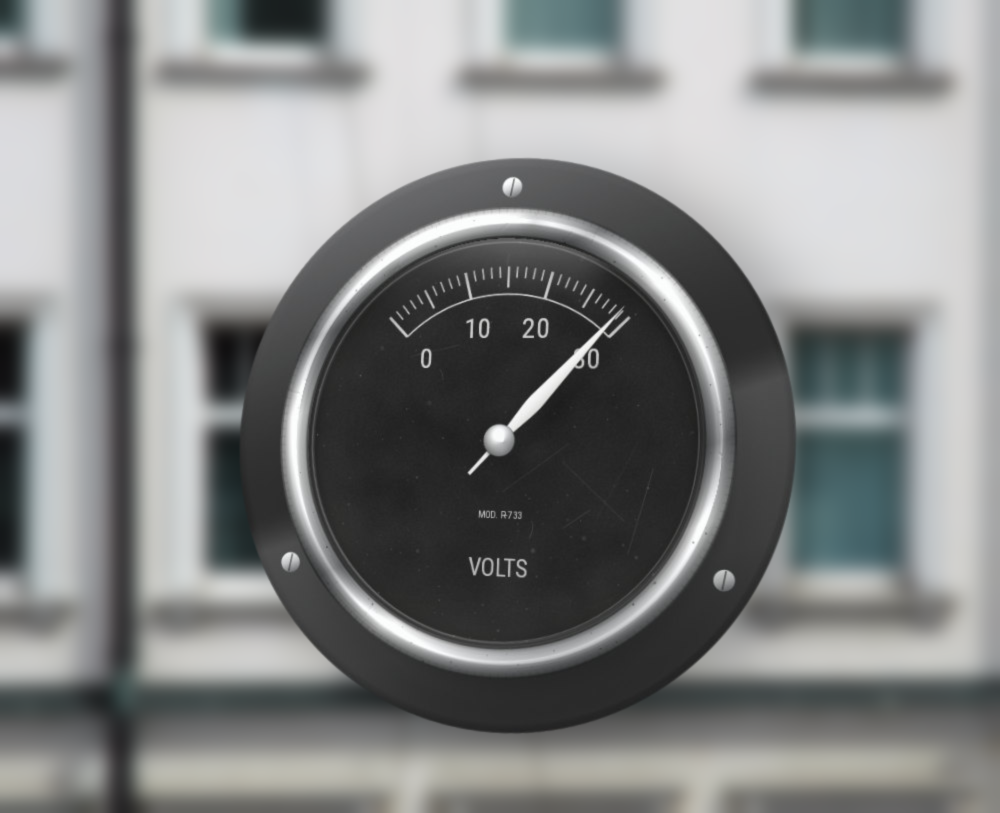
29 V
